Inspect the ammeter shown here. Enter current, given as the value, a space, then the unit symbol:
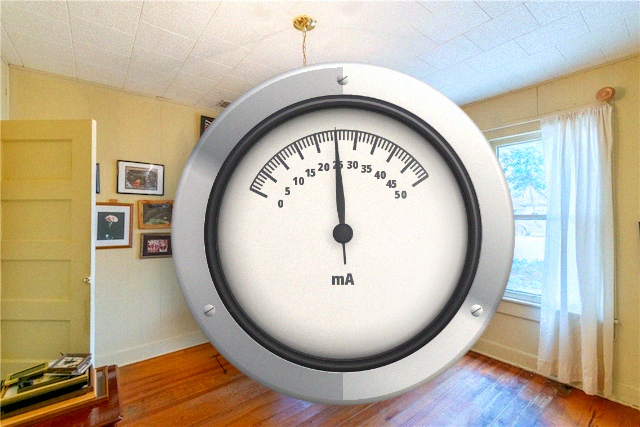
25 mA
